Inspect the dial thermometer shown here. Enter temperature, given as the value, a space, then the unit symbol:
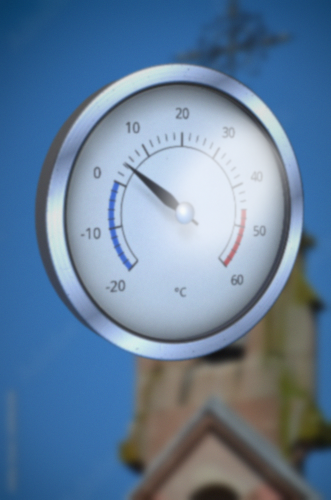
4 °C
